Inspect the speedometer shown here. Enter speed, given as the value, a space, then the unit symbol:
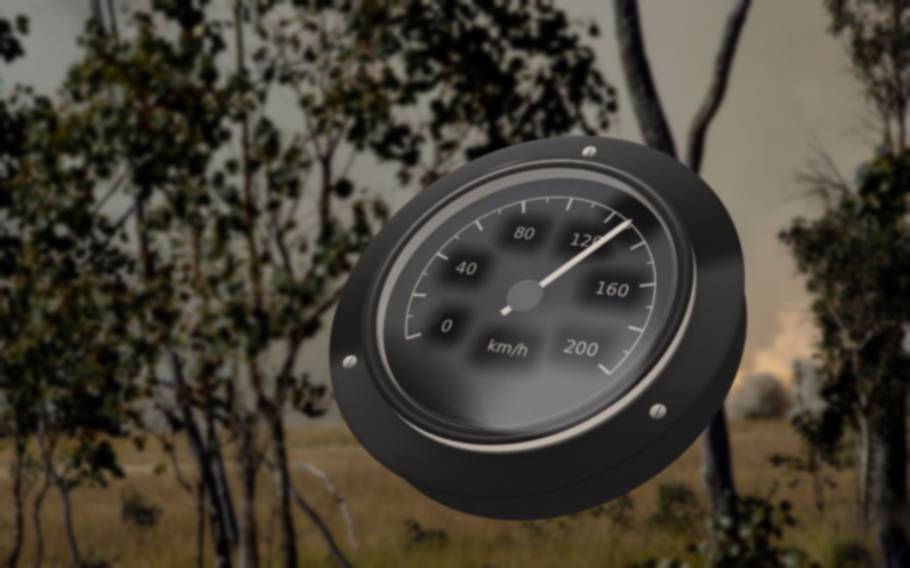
130 km/h
